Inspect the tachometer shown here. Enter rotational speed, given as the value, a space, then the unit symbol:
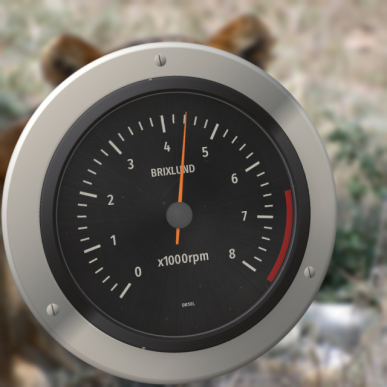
4400 rpm
